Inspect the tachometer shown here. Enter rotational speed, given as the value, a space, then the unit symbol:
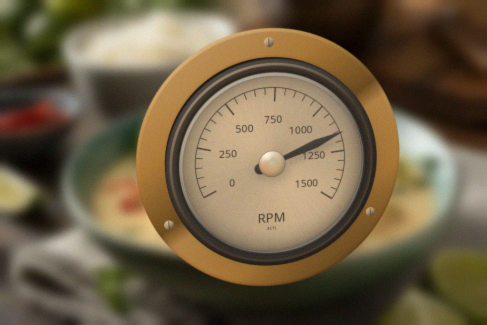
1150 rpm
